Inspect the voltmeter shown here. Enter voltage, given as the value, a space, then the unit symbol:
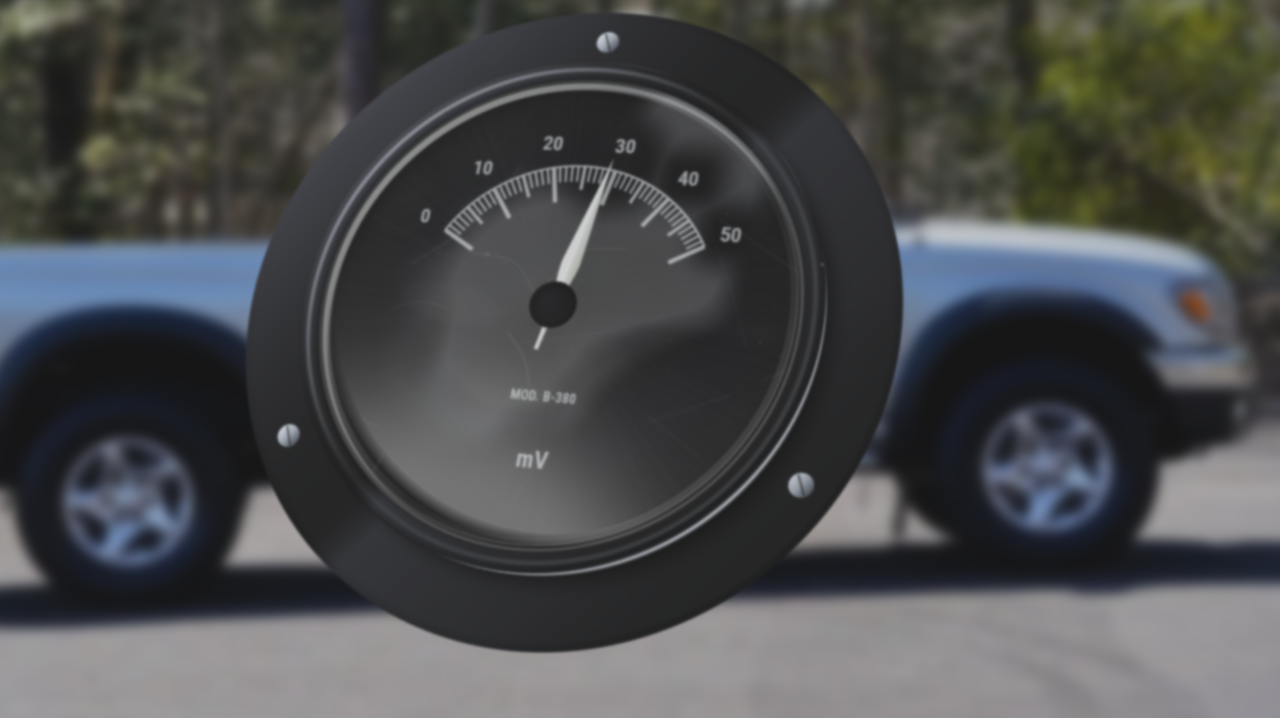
30 mV
